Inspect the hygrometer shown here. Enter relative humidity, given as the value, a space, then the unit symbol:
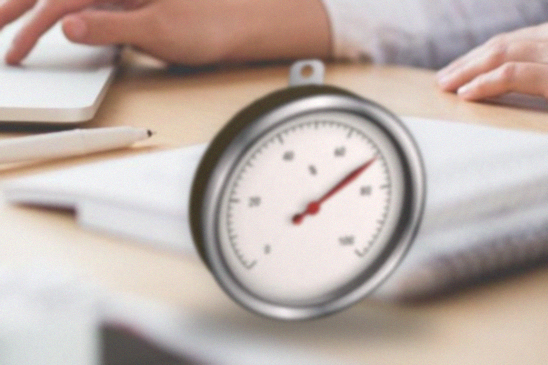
70 %
